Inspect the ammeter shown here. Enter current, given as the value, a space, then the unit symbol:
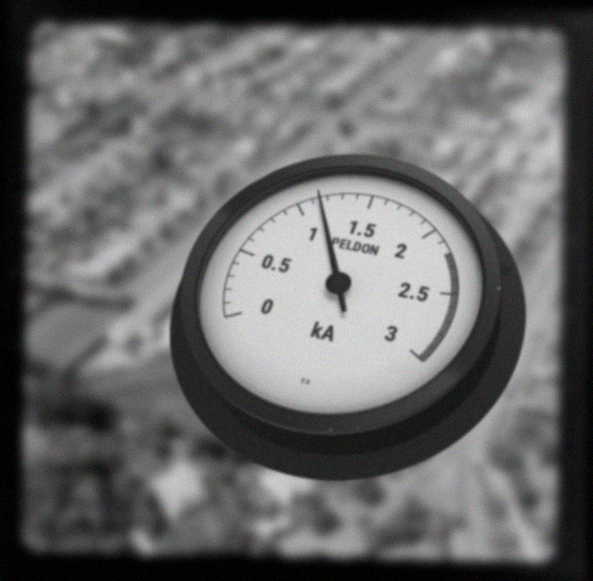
1.15 kA
